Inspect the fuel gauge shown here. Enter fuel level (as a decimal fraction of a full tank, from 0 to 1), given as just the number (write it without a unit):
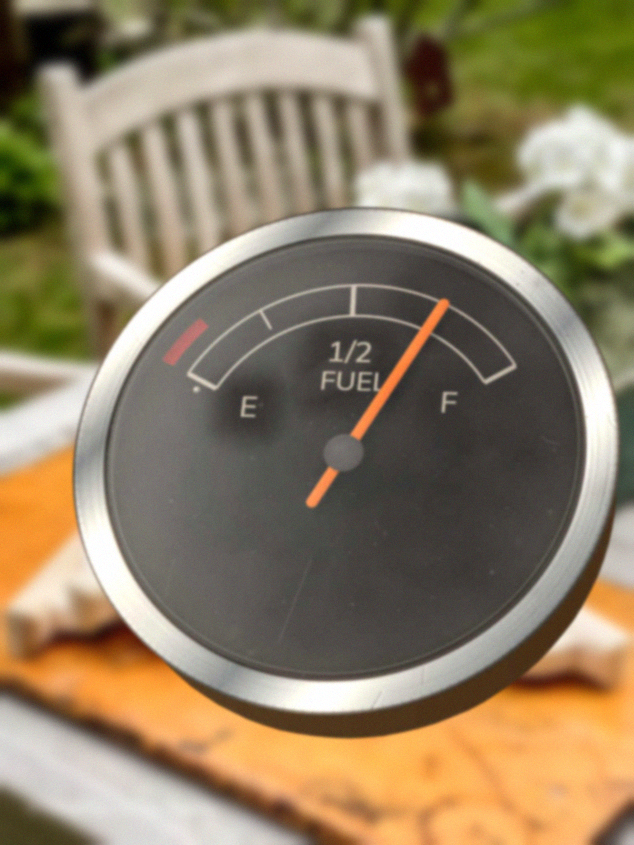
0.75
